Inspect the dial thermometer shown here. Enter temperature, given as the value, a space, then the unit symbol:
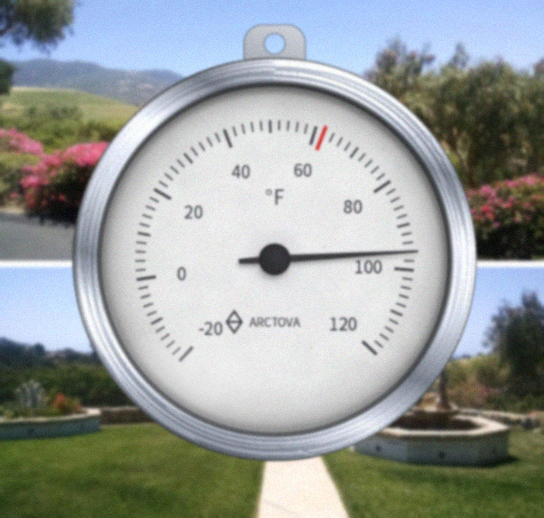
96 °F
